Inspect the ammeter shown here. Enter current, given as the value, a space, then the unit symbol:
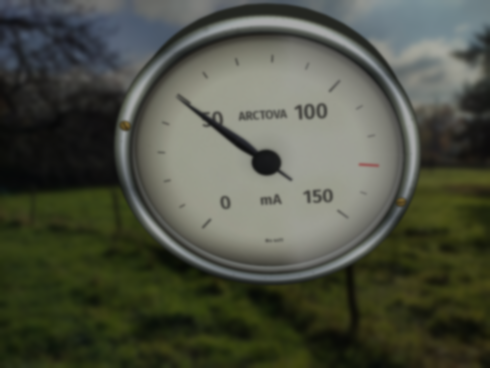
50 mA
